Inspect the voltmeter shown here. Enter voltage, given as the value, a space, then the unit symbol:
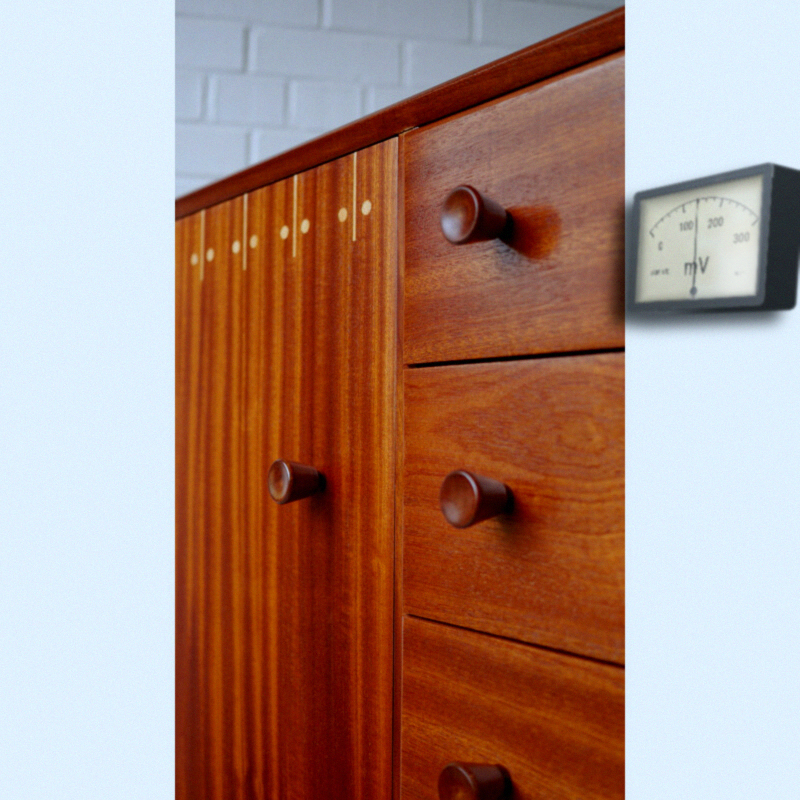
140 mV
